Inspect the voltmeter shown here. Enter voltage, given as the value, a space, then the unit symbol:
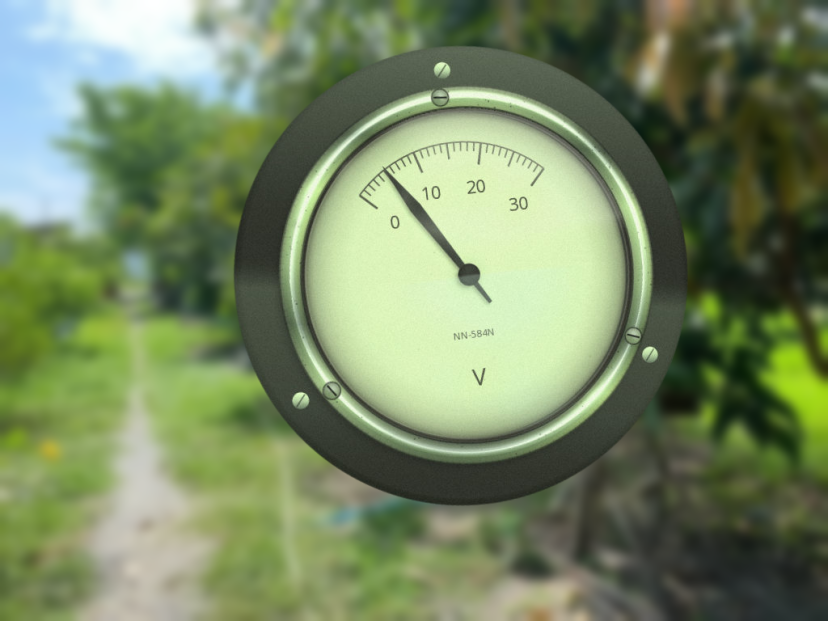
5 V
